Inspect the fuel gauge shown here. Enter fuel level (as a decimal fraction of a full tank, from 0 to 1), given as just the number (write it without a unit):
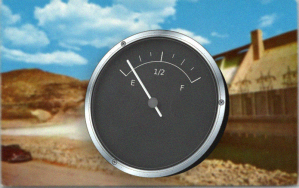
0.125
